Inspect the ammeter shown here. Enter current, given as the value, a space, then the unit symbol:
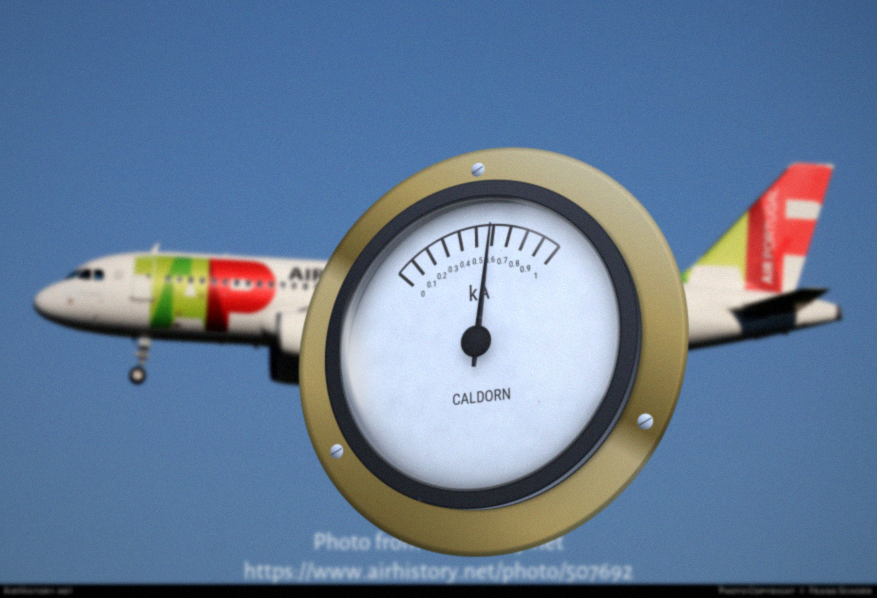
0.6 kA
